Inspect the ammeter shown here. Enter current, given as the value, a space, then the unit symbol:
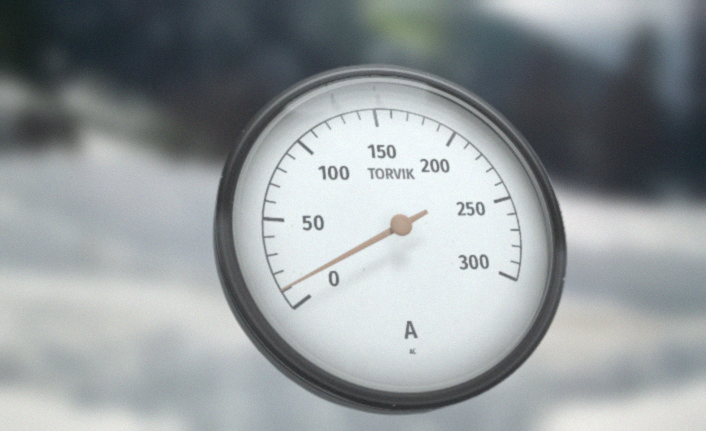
10 A
